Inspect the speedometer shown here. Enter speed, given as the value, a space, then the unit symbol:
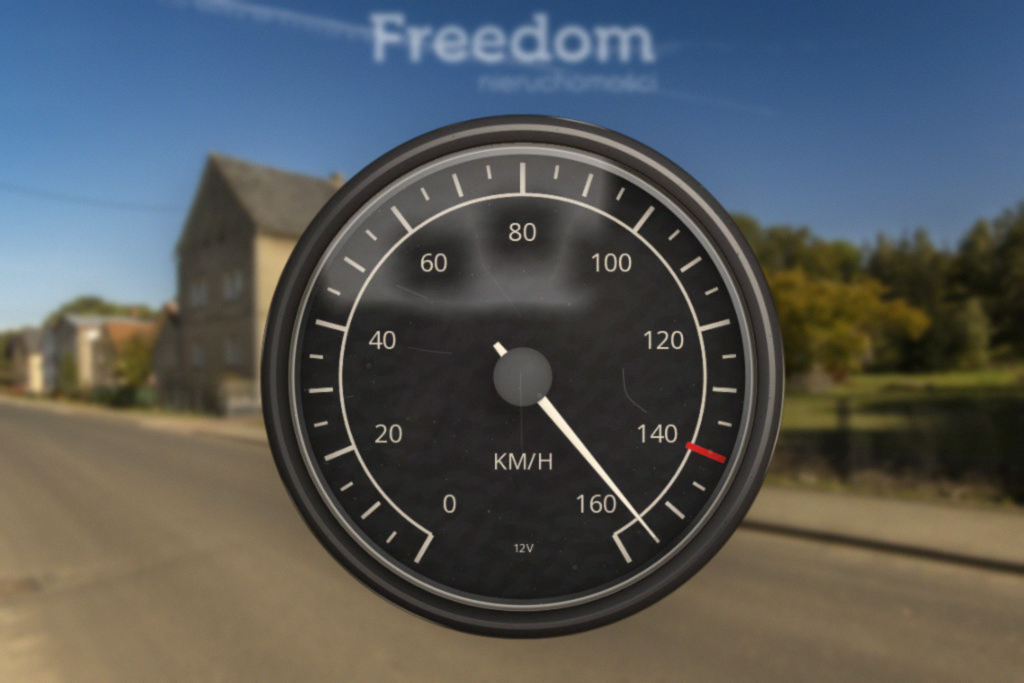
155 km/h
